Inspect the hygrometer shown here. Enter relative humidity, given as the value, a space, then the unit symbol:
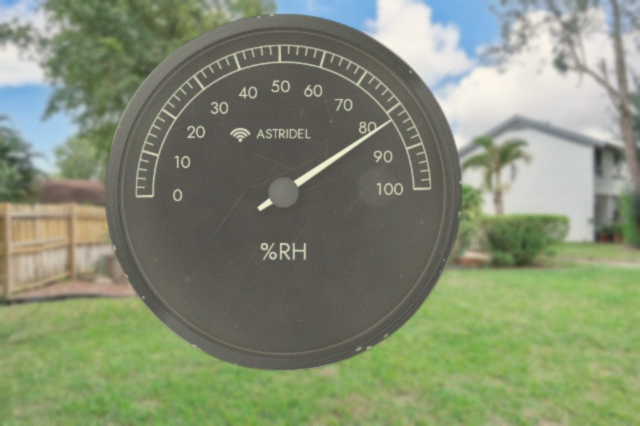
82 %
